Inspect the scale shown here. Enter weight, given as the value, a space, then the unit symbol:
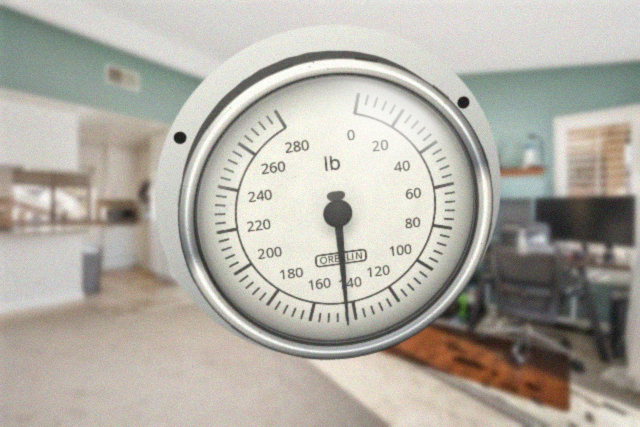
144 lb
